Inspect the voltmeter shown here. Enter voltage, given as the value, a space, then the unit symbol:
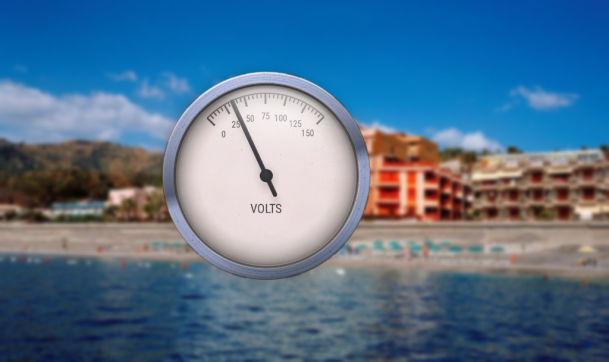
35 V
